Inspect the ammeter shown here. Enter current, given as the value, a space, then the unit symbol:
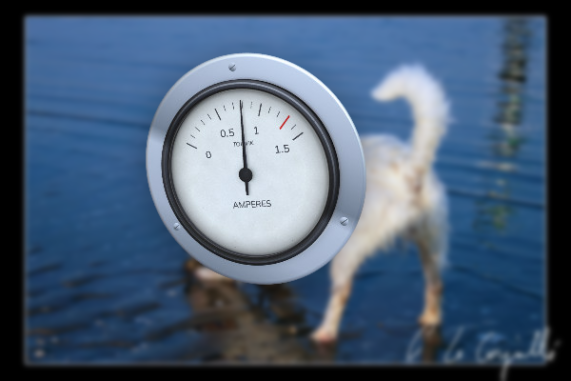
0.8 A
